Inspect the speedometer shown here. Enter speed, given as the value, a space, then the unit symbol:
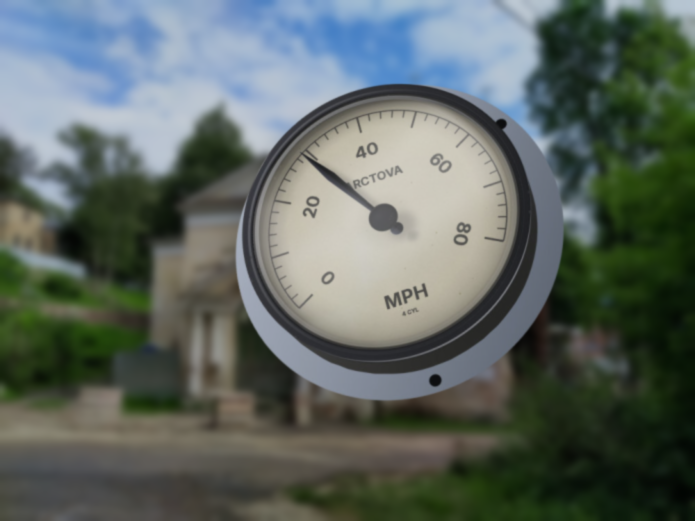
29 mph
